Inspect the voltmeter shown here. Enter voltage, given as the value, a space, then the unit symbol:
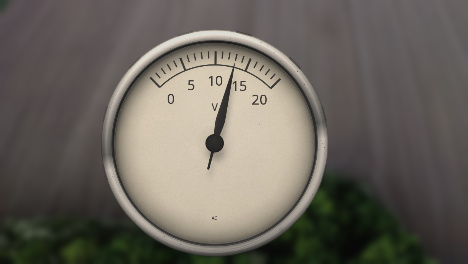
13 V
